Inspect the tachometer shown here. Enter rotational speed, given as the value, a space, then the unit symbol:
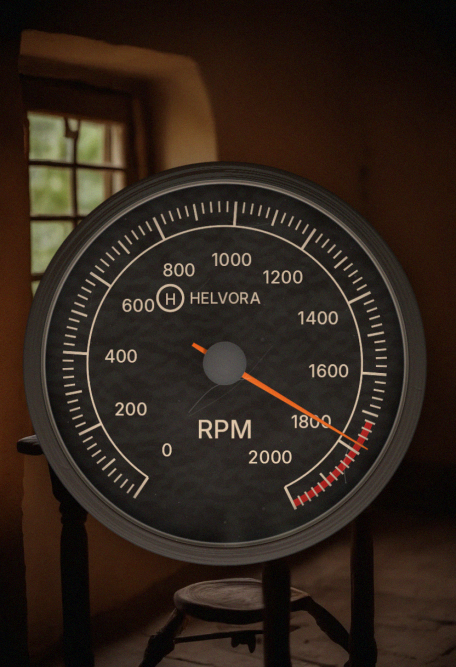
1780 rpm
